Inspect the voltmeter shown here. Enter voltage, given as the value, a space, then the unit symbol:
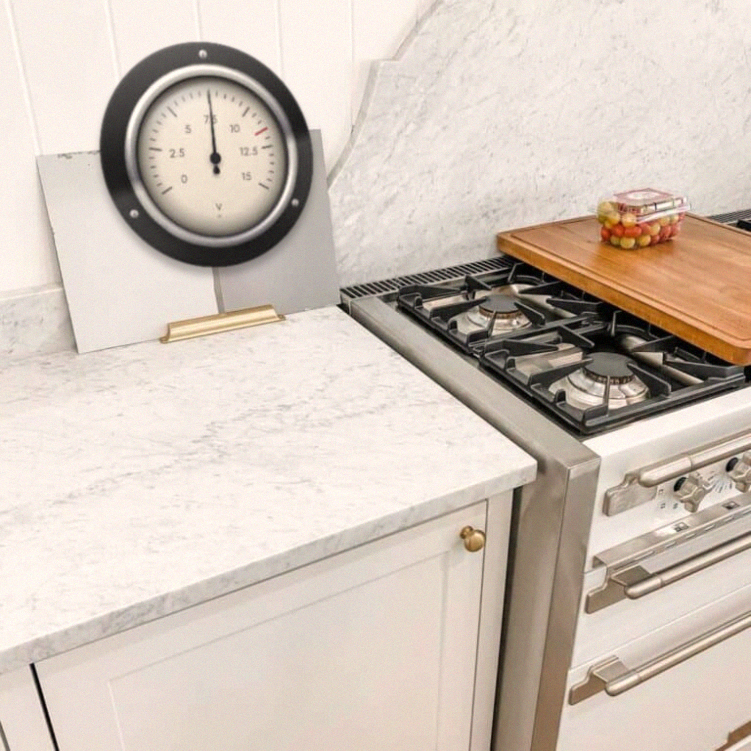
7.5 V
